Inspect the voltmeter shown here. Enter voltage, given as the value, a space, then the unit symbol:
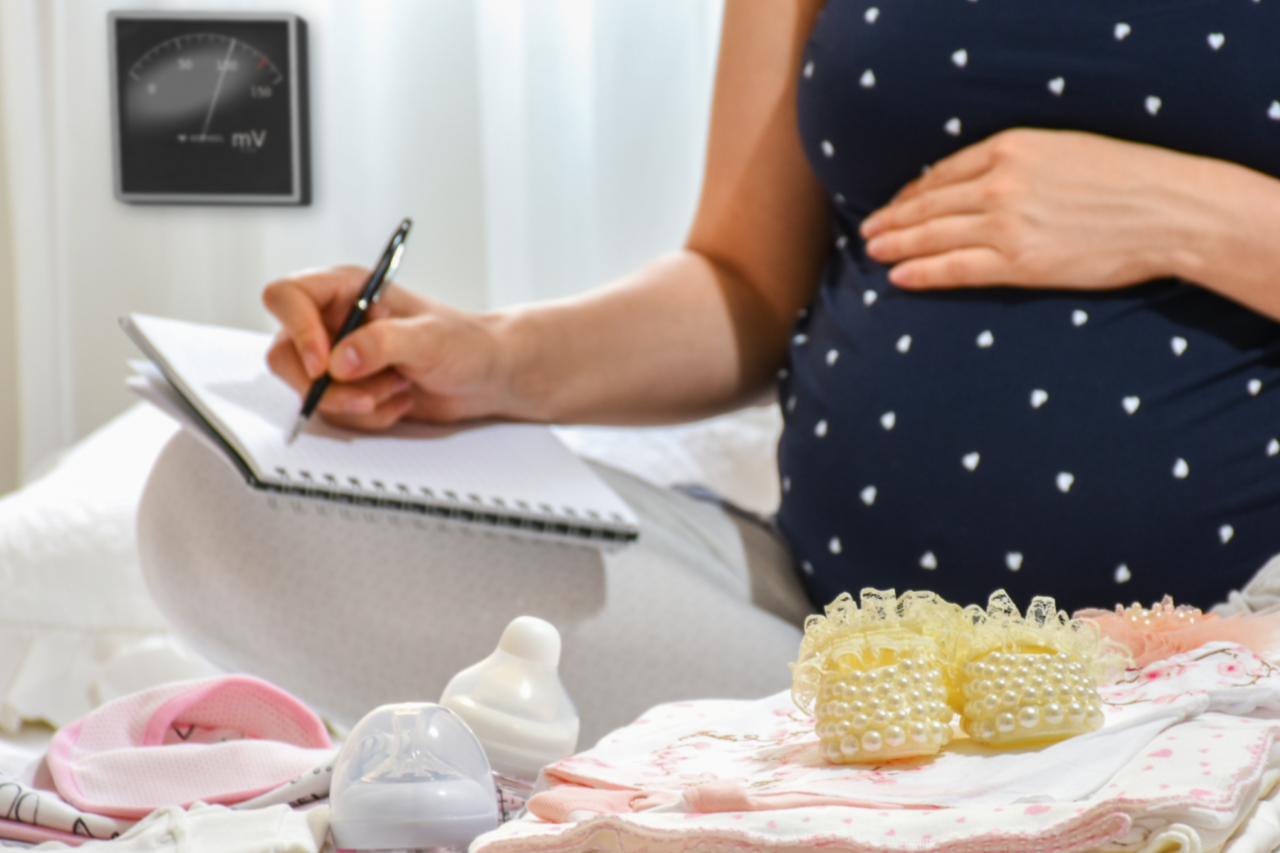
100 mV
